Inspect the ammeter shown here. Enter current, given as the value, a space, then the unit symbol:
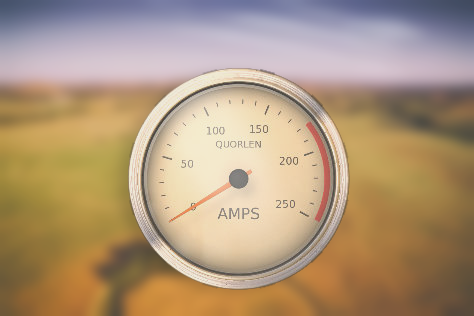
0 A
